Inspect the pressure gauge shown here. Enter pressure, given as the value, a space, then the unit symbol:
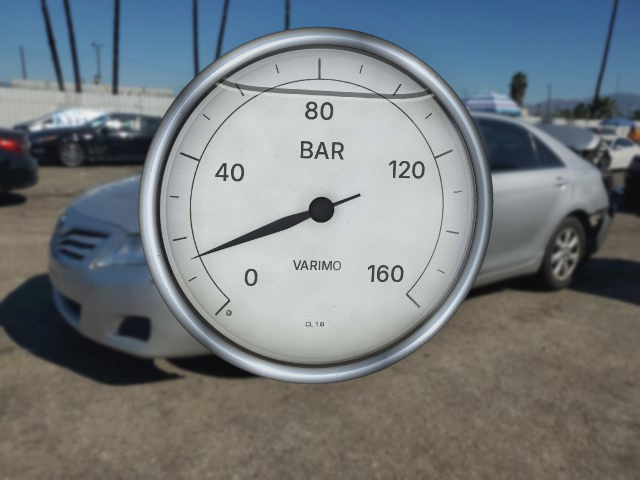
15 bar
